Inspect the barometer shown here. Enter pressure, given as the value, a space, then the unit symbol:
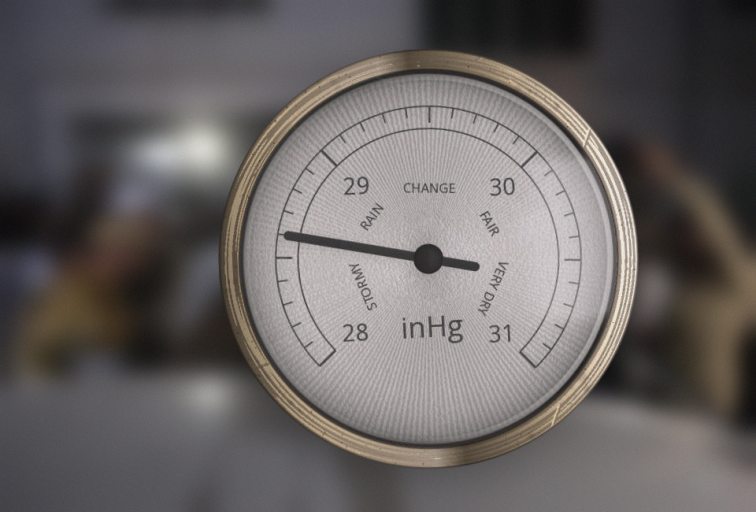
28.6 inHg
